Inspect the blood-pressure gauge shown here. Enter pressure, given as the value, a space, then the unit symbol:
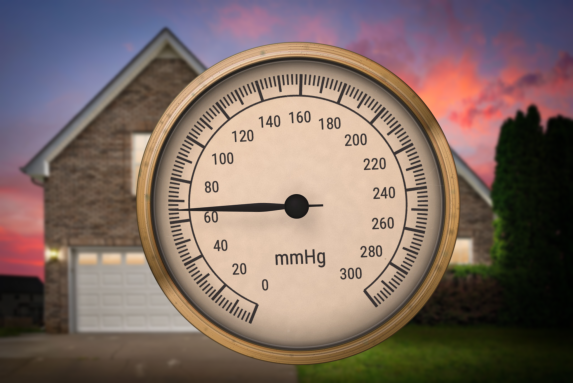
66 mmHg
